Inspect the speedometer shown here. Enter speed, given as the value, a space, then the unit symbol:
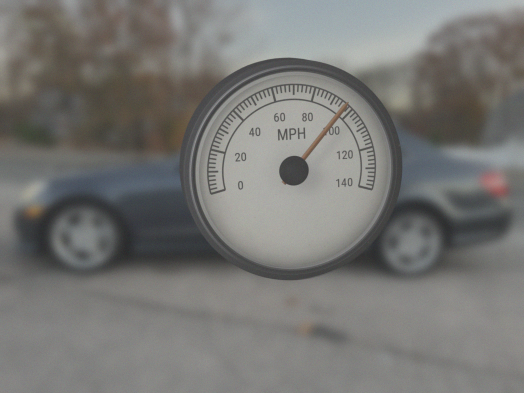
96 mph
